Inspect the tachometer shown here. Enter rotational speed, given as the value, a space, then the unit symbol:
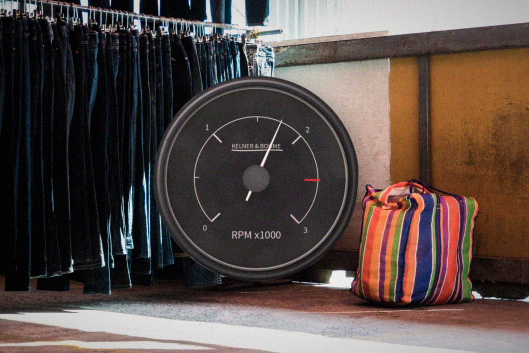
1750 rpm
